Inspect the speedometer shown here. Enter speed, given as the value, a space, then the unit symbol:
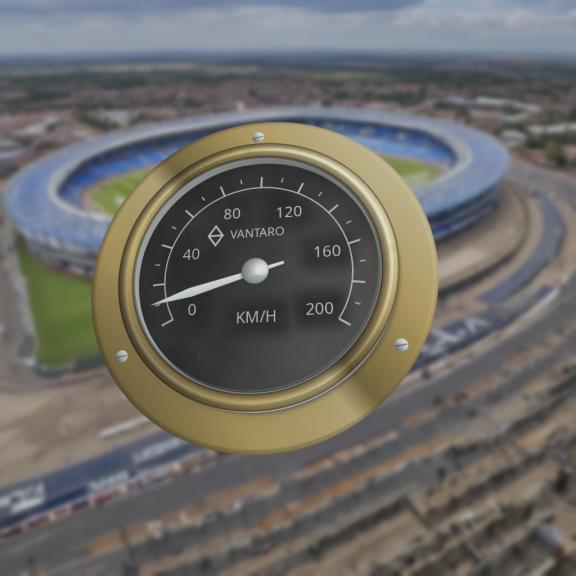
10 km/h
